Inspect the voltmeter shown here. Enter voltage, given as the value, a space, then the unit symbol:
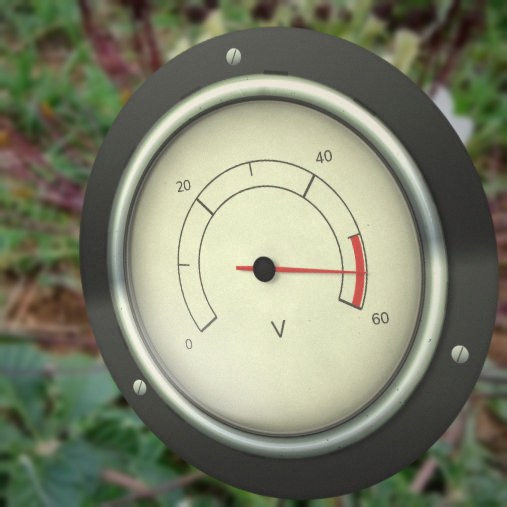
55 V
